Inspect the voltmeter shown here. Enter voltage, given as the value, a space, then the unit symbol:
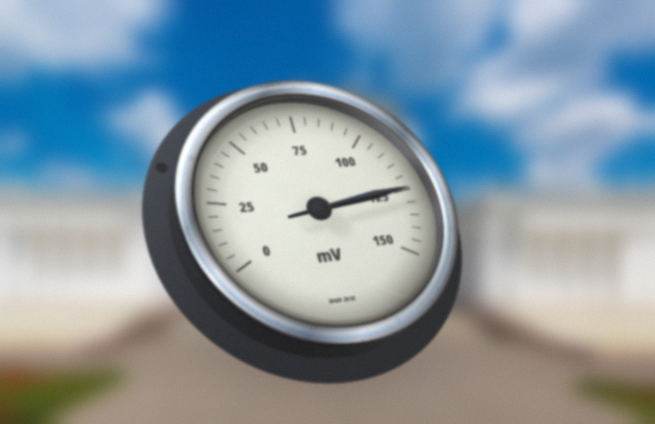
125 mV
